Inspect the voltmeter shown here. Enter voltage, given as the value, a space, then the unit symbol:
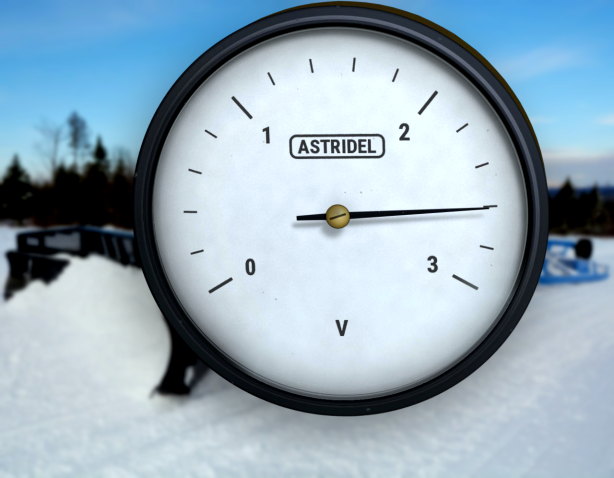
2.6 V
